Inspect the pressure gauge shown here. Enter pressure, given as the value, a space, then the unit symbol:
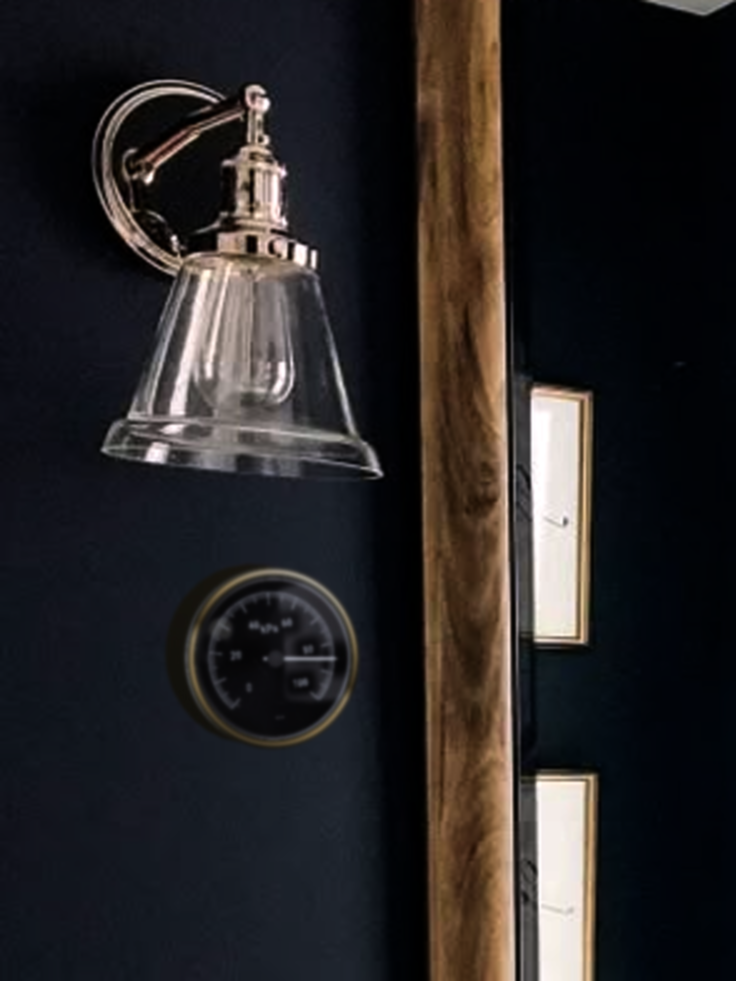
85 kPa
